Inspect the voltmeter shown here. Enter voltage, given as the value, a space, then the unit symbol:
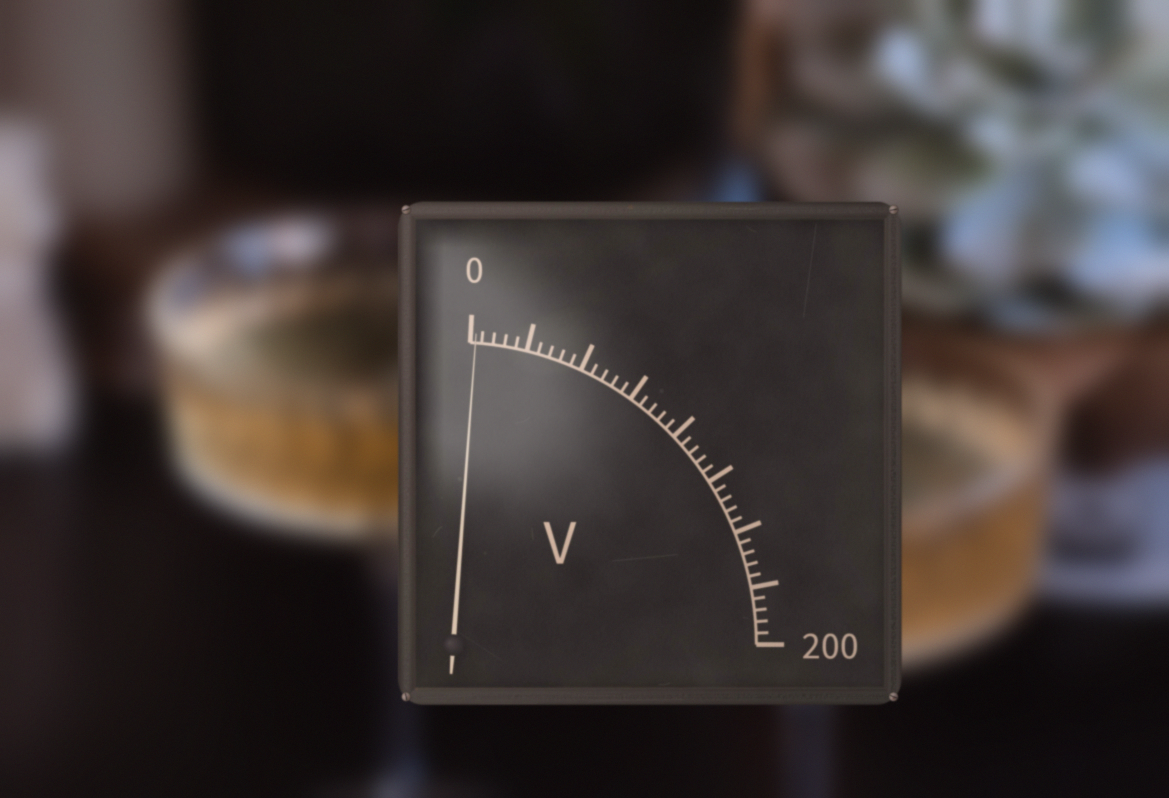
2.5 V
